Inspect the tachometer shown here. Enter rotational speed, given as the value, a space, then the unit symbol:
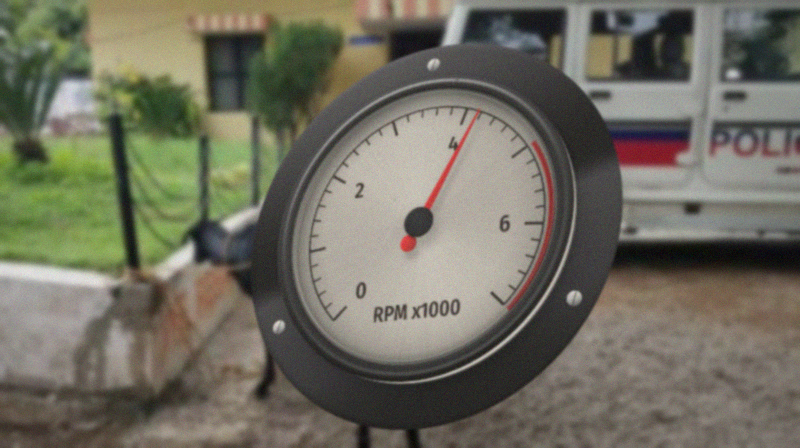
4200 rpm
